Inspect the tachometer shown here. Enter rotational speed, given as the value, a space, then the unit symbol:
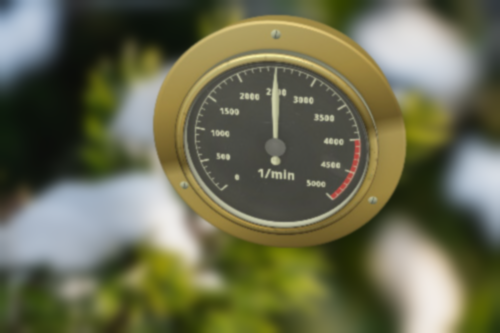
2500 rpm
